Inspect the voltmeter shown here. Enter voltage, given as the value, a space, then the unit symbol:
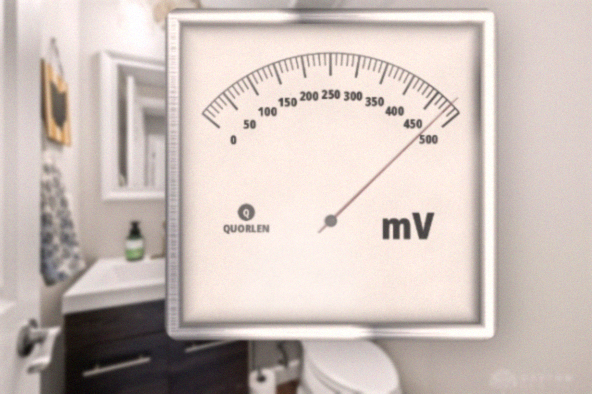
480 mV
